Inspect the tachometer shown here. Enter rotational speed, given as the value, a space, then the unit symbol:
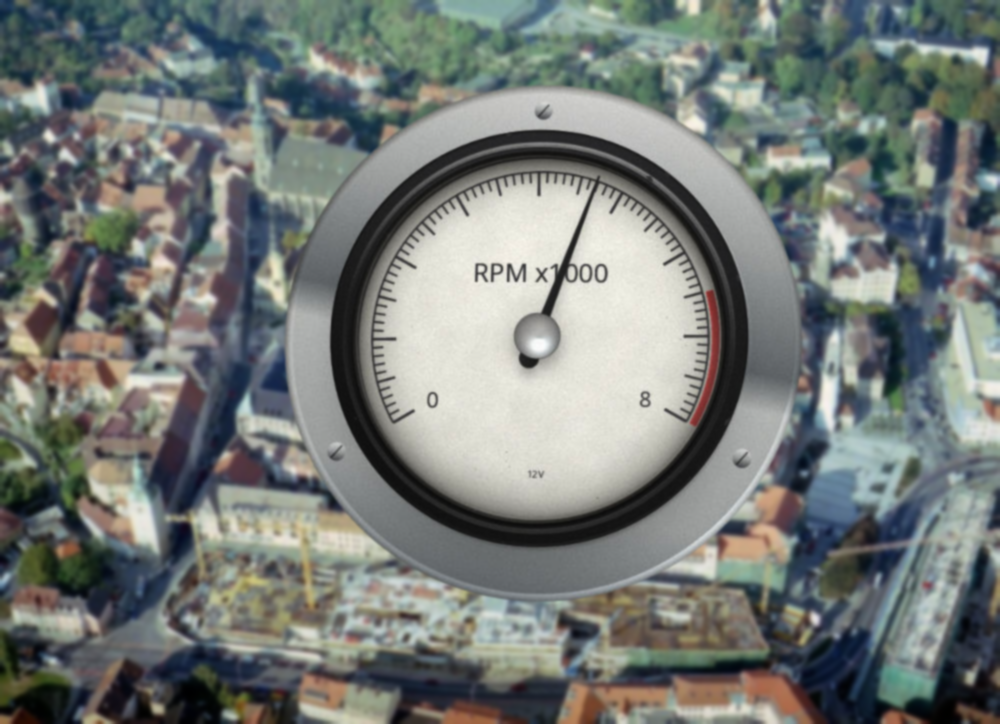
4700 rpm
